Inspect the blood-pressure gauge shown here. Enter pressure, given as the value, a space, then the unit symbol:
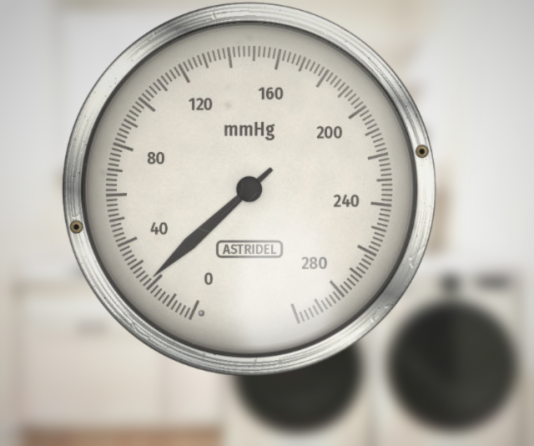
22 mmHg
